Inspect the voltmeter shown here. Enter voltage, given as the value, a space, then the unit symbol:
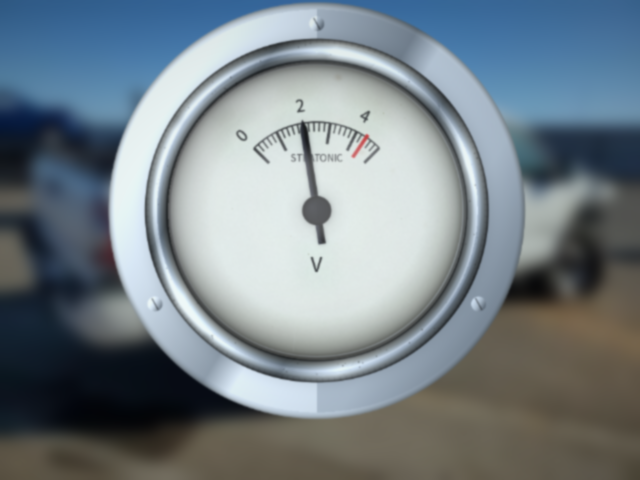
2 V
